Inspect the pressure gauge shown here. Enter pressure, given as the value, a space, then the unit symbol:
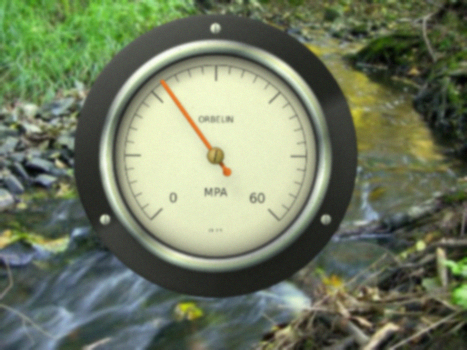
22 MPa
